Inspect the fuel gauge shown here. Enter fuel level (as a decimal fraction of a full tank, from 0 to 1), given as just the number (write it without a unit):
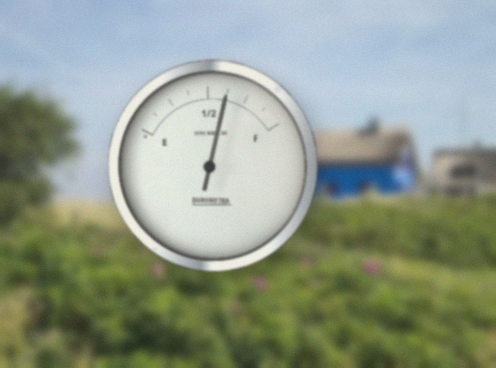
0.625
